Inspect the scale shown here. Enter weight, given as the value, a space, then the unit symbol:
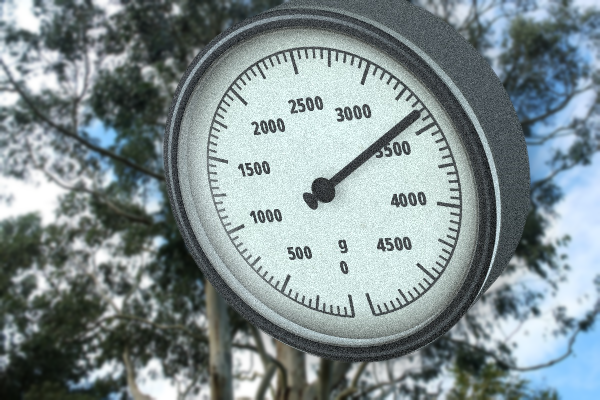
3400 g
